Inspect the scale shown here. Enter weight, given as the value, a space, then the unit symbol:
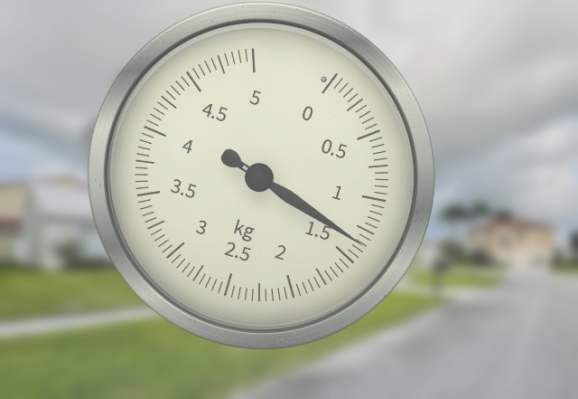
1.35 kg
